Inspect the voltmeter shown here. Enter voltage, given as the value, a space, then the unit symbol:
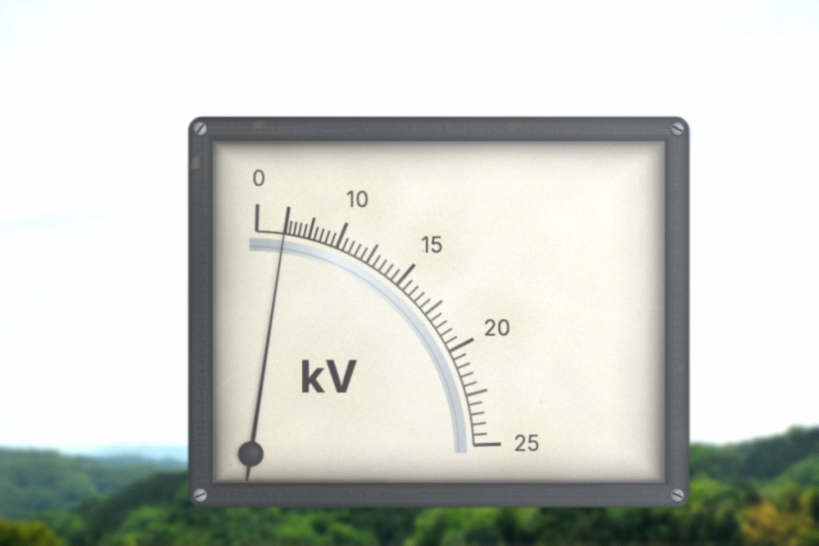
5 kV
